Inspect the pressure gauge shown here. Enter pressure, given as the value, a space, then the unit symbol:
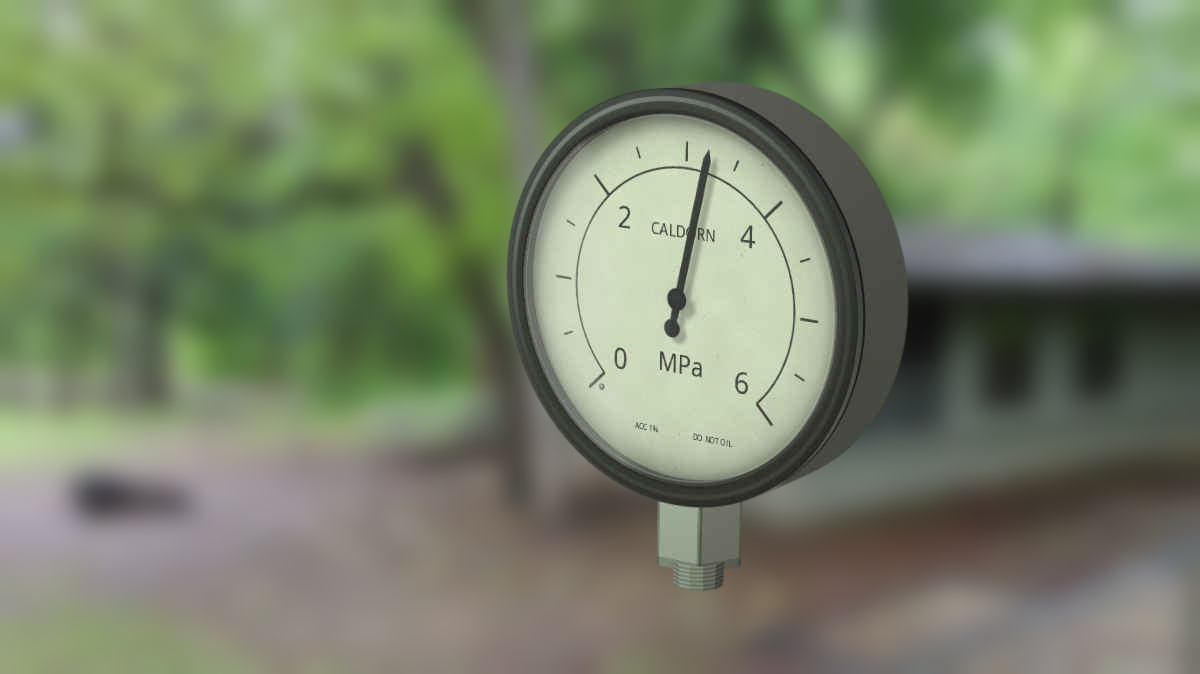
3.25 MPa
